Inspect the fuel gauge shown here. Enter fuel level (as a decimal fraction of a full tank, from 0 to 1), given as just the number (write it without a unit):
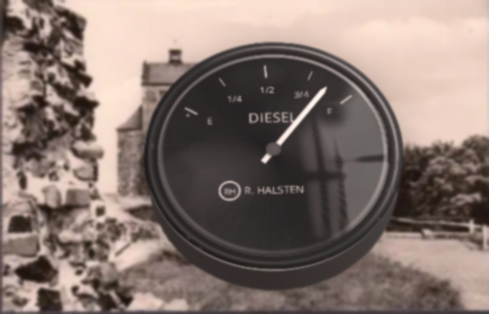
0.875
